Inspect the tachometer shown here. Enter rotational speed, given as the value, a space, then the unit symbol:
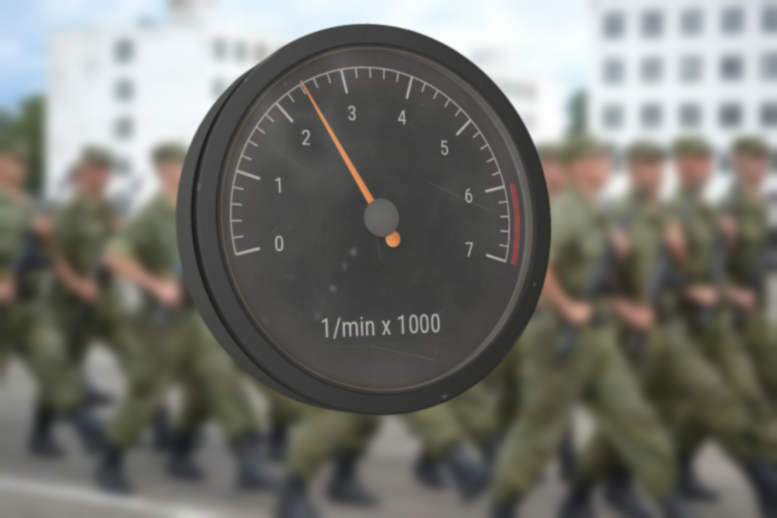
2400 rpm
